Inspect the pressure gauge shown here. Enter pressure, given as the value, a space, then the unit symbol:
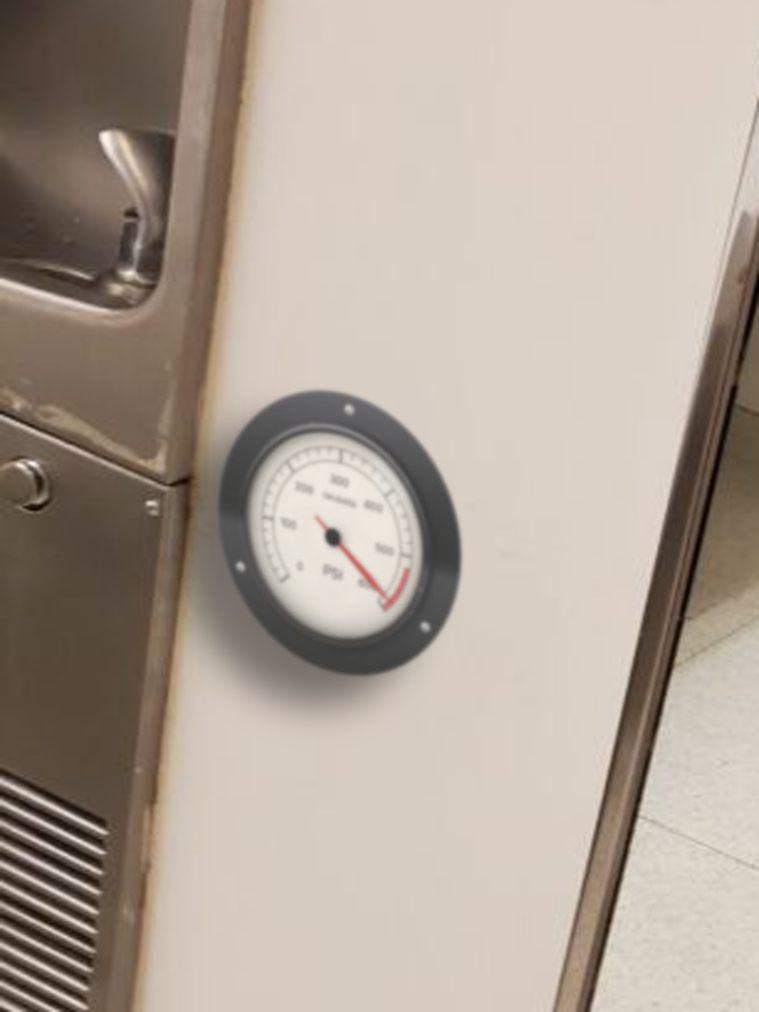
580 psi
